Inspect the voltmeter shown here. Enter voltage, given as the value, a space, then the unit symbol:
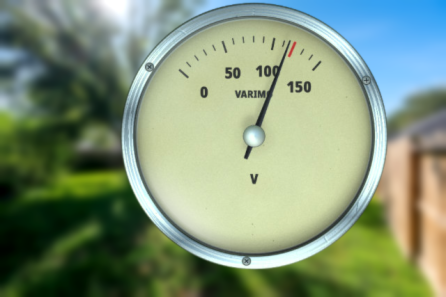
115 V
